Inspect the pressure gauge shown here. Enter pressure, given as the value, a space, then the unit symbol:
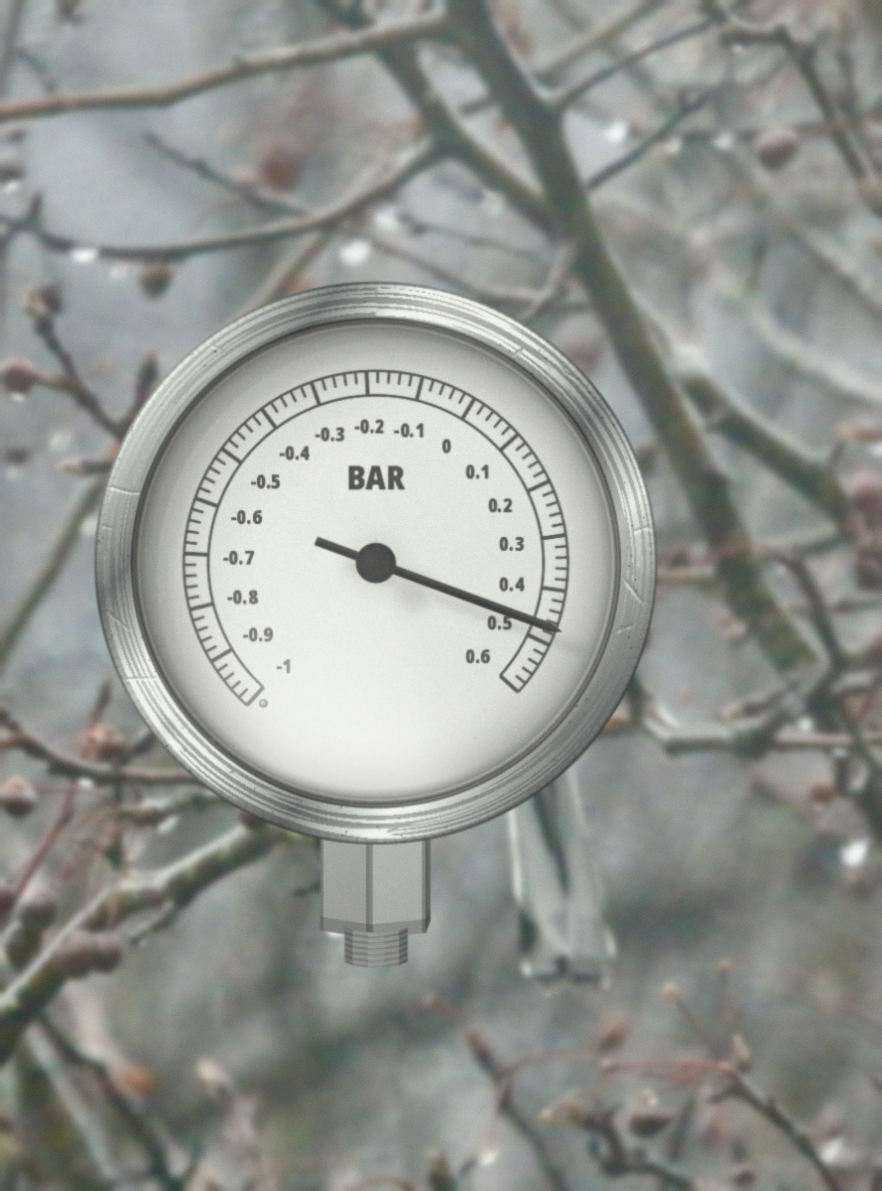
0.47 bar
